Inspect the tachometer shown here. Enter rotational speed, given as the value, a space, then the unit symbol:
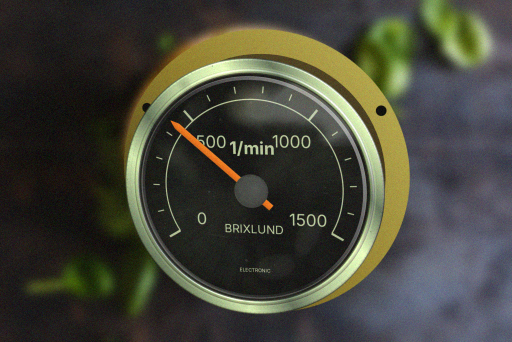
450 rpm
